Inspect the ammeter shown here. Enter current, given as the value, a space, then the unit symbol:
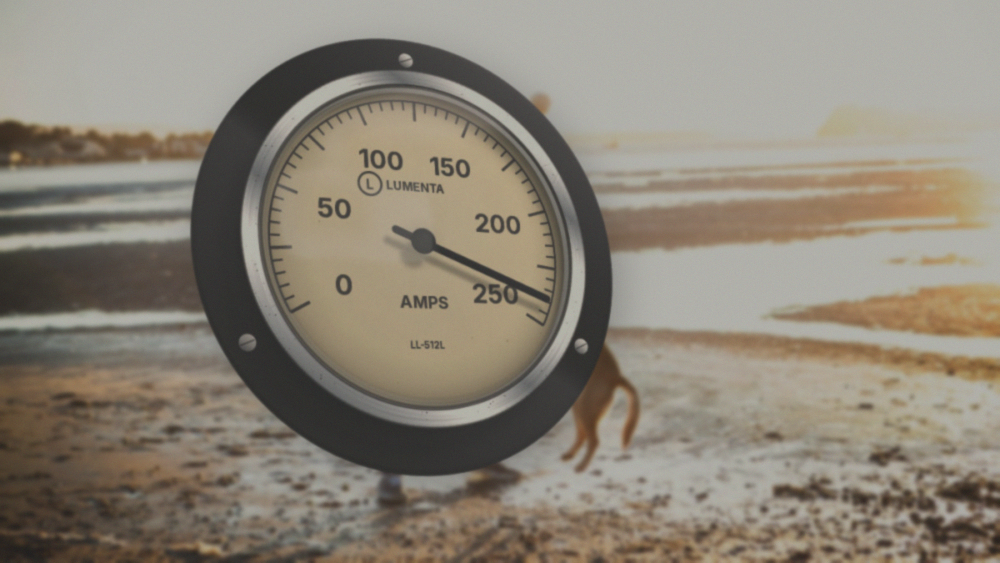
240 A
